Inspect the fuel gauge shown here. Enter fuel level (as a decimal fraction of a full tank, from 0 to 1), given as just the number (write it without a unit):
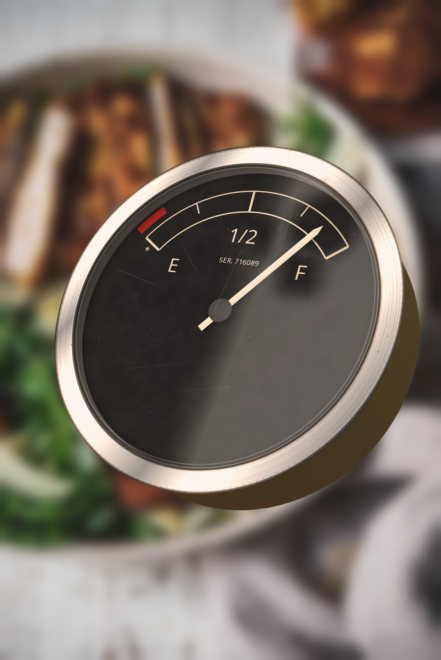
0.875
